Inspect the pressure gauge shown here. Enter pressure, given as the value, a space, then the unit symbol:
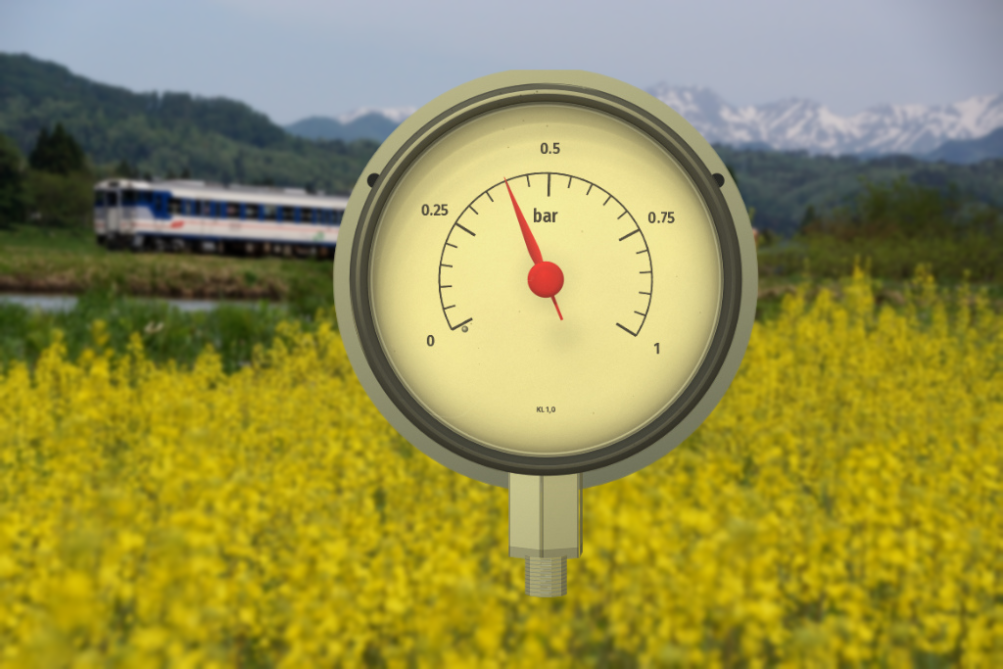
0.4 bar
